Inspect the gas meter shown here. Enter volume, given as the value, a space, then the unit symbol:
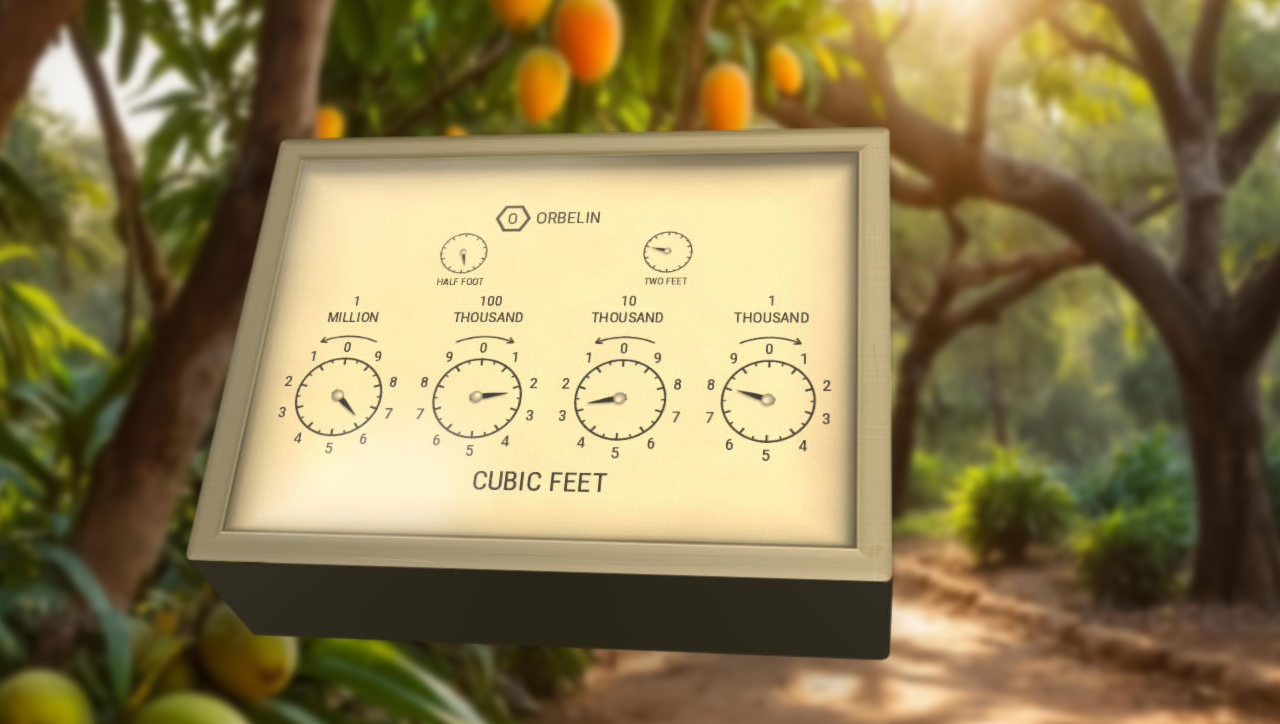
622800 ft³
